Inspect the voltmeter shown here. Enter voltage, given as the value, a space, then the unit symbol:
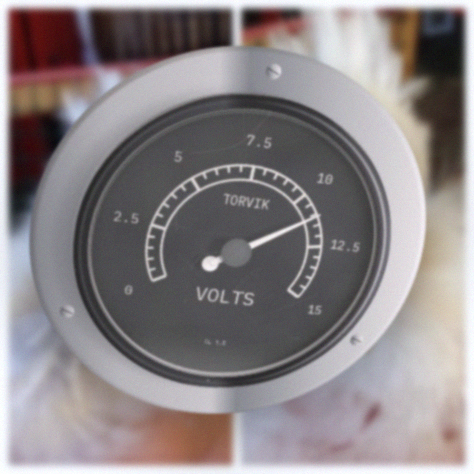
11 V
